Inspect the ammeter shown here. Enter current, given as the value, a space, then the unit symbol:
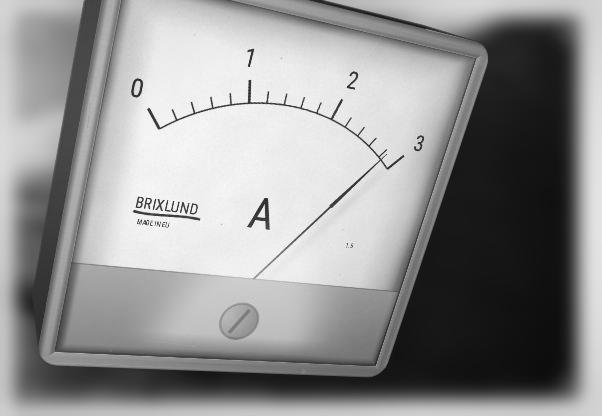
2.8 A
